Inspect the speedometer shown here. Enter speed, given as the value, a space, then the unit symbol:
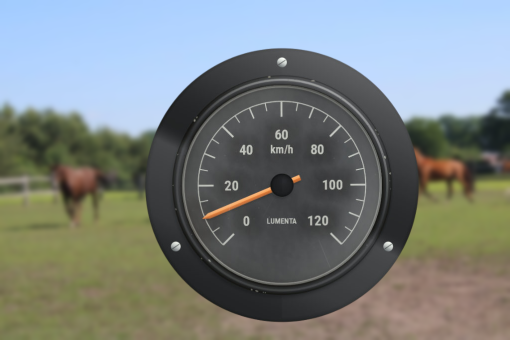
10 km/h
